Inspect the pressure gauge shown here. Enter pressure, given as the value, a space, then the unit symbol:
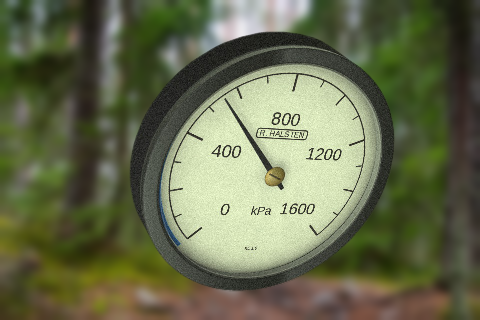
550 kPa
